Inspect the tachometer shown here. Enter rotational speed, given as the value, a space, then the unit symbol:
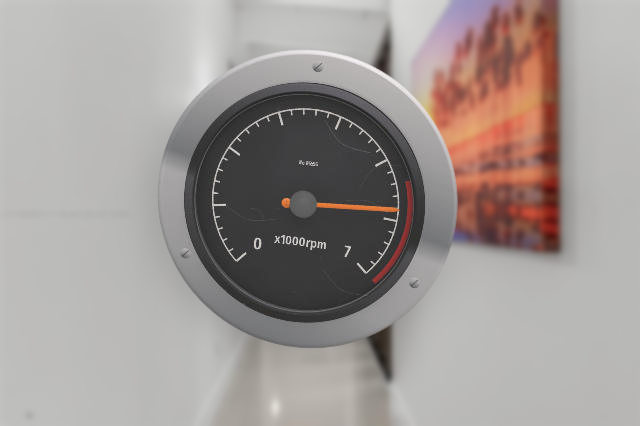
5800 rpm
